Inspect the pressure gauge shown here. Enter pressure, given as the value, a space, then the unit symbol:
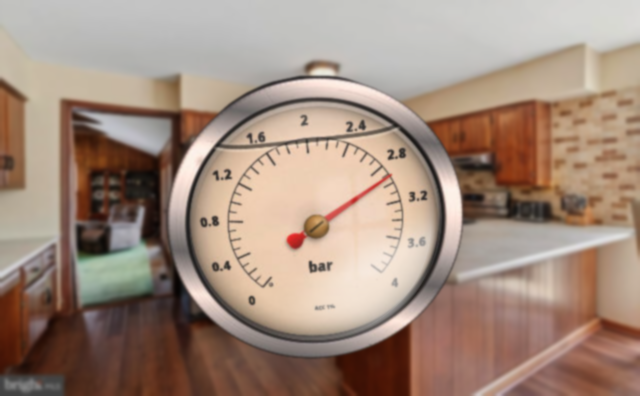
2.9 bar
